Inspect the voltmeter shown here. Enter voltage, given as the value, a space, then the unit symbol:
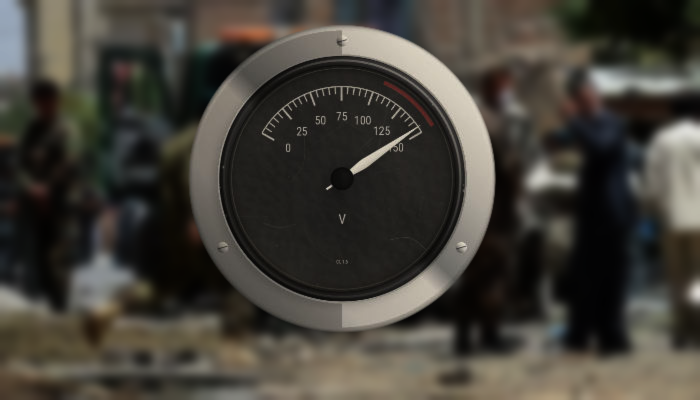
145 V
